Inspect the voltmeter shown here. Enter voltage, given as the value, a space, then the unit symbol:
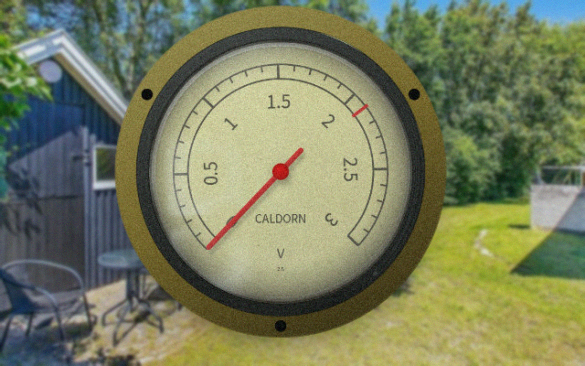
0 V
